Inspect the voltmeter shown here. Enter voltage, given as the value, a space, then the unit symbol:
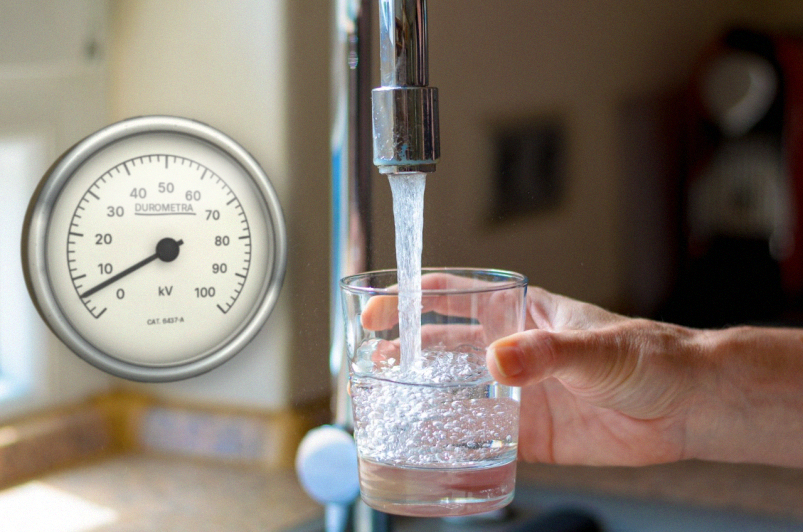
6 kV
